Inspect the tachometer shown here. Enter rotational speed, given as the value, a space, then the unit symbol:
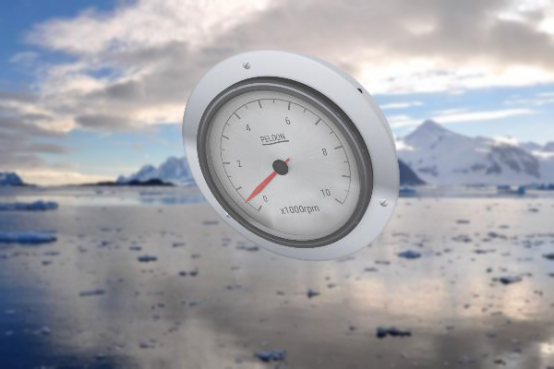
500 rpm
